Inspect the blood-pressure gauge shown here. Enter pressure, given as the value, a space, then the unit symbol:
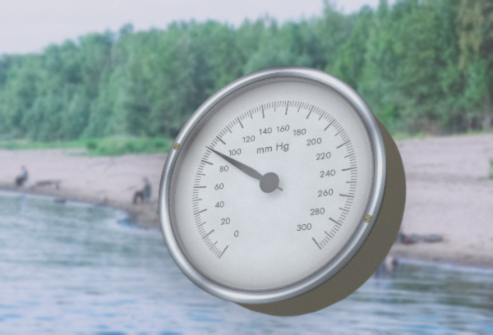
90 mmHg
